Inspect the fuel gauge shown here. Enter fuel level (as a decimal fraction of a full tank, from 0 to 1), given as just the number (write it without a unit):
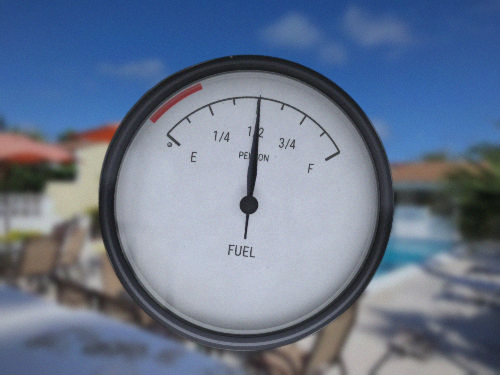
0.5
